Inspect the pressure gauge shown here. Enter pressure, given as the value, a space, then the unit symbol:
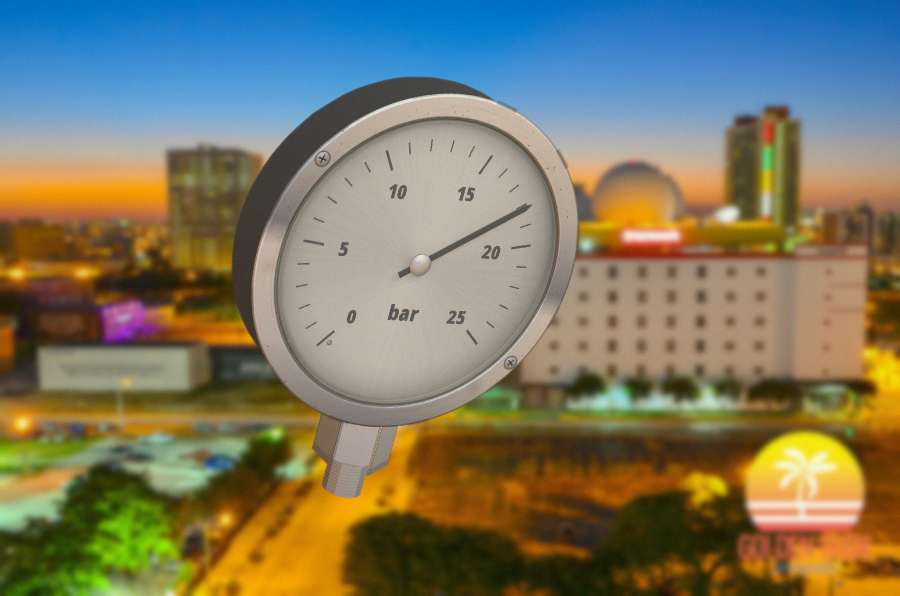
18 bar
